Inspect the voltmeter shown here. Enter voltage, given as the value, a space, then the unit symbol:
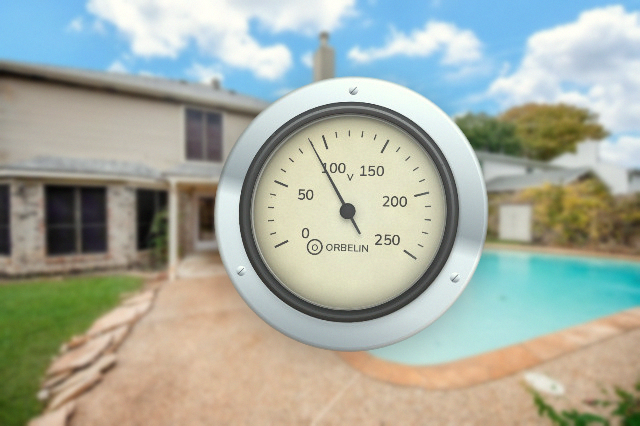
90 V
